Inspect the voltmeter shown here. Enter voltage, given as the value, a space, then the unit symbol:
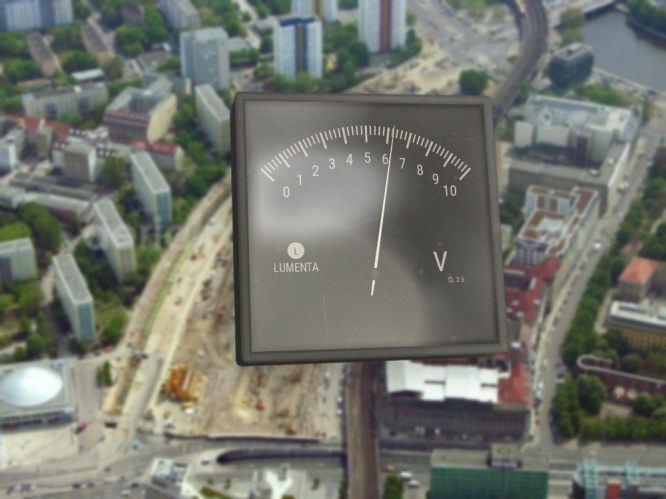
6.2 V
